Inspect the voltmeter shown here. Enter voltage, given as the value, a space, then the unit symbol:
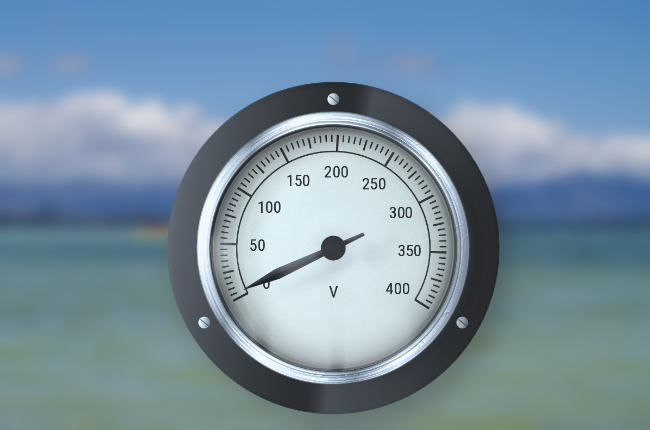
5 V
